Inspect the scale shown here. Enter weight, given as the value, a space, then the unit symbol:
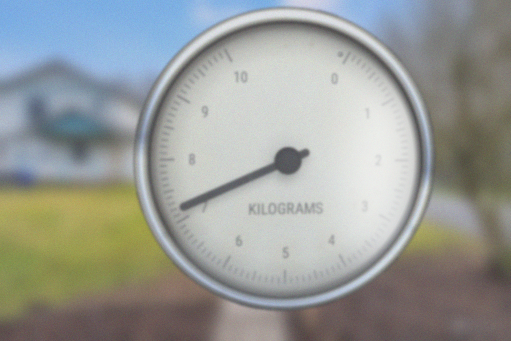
7.2 kg
